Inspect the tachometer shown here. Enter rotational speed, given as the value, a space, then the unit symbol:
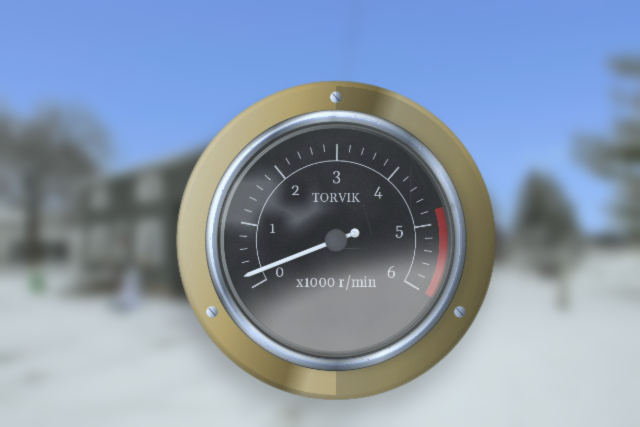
200 rpm
